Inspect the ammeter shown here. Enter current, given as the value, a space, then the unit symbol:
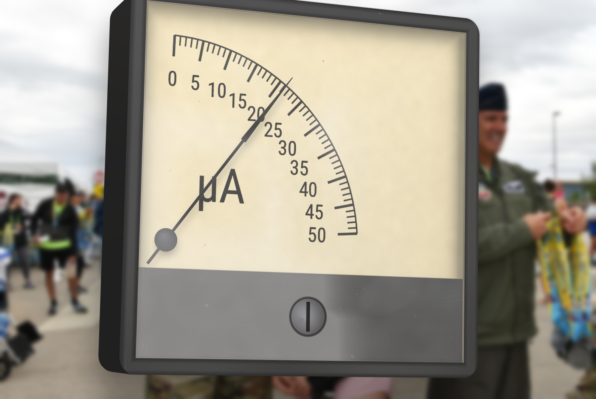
21 µA
